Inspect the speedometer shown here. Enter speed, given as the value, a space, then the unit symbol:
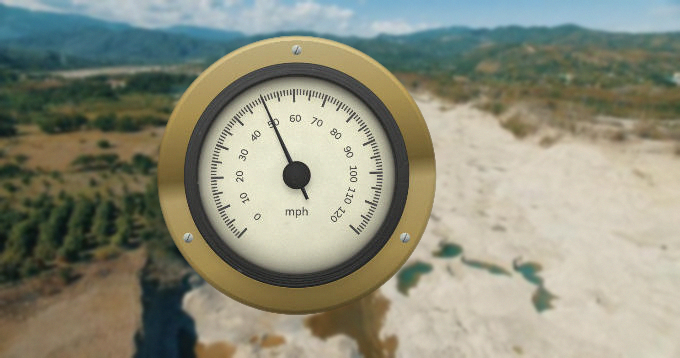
50 mph
